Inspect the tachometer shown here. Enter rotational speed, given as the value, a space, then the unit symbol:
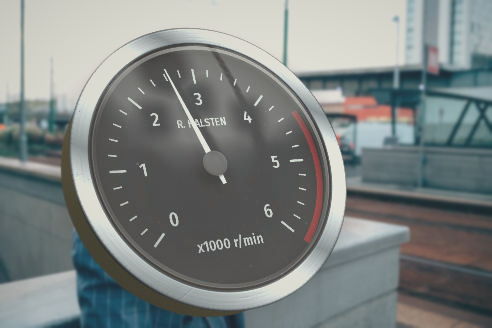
2600 rpm
